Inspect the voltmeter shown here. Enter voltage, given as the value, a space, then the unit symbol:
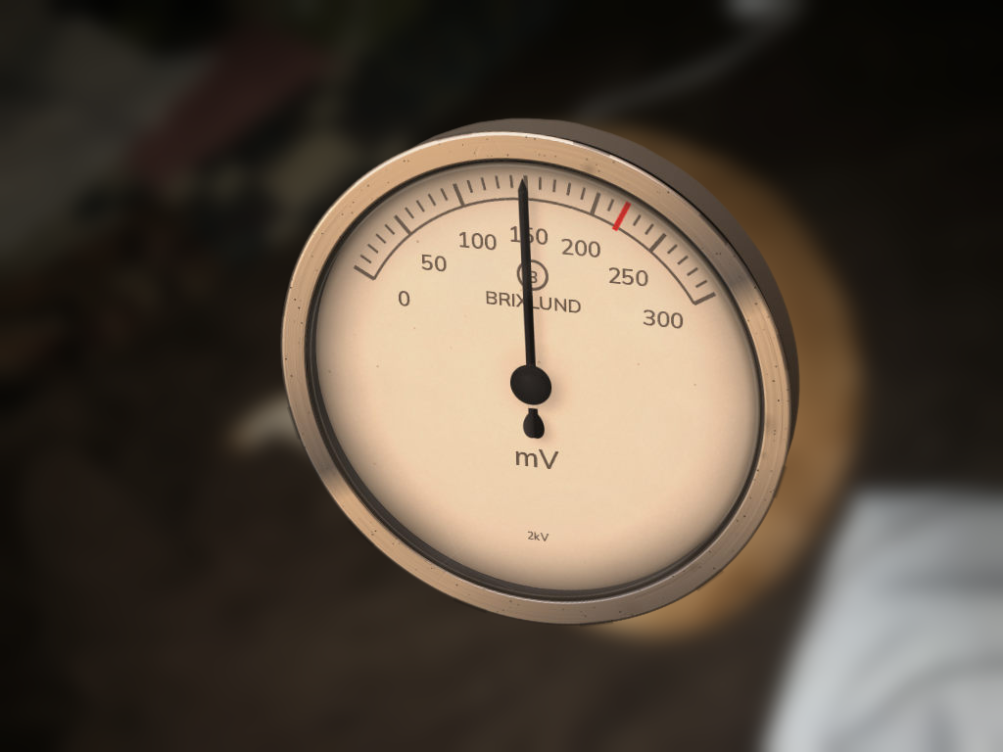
150 mV
